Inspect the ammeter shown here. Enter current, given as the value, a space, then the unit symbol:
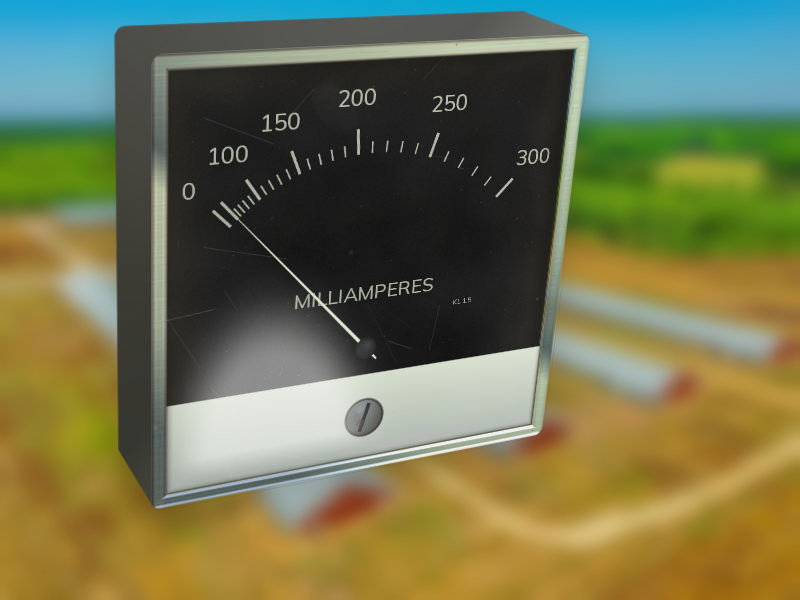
50 mA
